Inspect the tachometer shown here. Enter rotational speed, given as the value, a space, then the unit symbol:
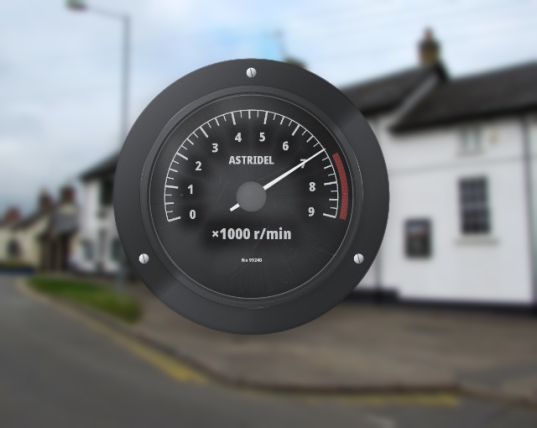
7000 rpm
